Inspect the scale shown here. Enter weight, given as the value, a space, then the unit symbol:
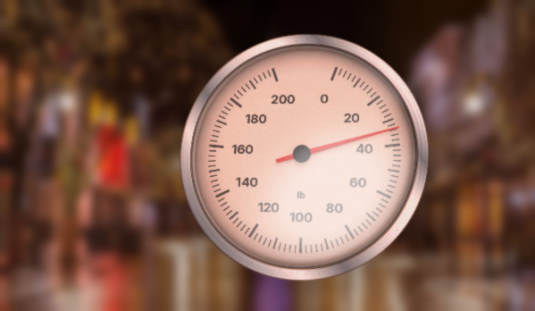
34 lb
